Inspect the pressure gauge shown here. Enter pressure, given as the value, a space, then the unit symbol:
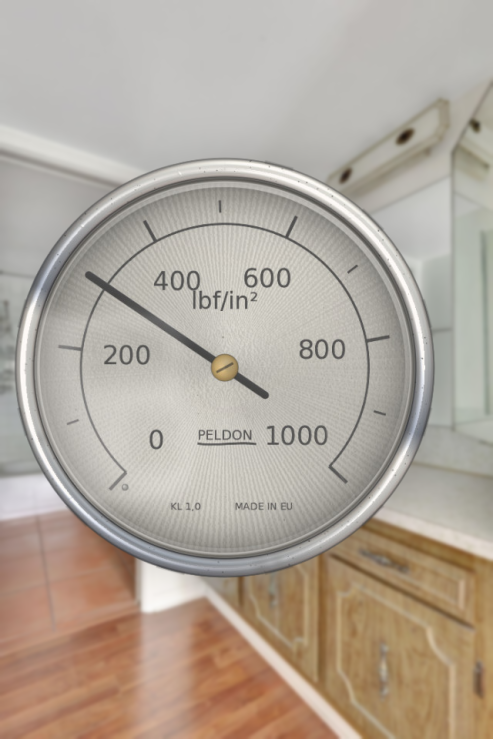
300 psi
